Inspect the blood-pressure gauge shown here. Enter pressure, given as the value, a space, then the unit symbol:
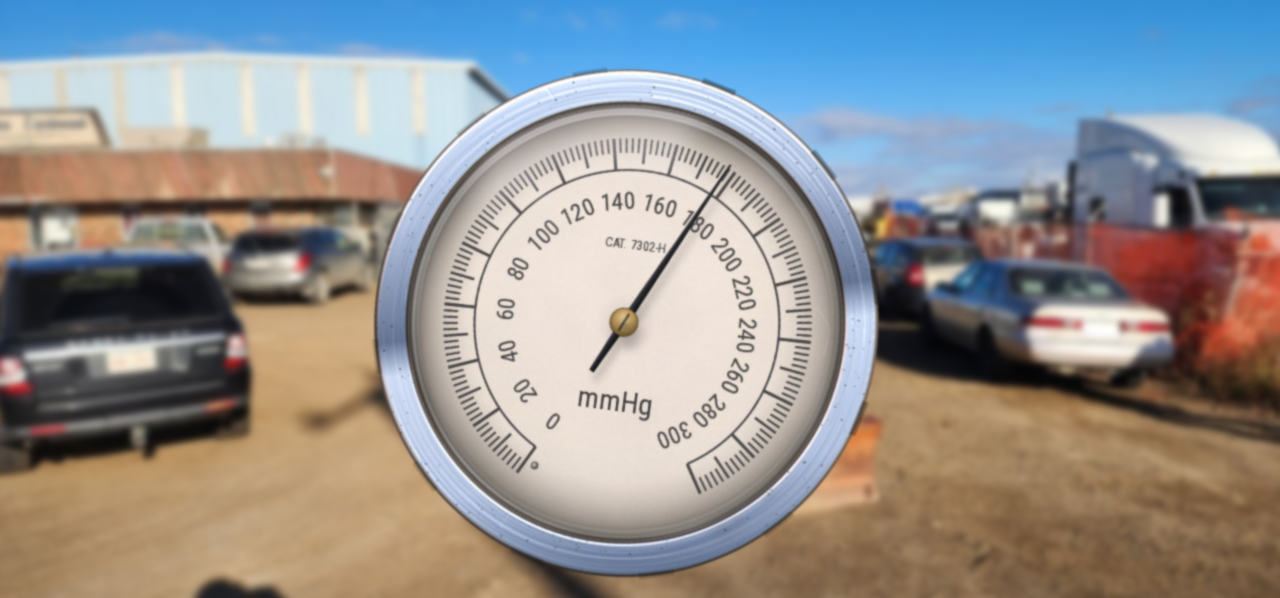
178 mmHg
